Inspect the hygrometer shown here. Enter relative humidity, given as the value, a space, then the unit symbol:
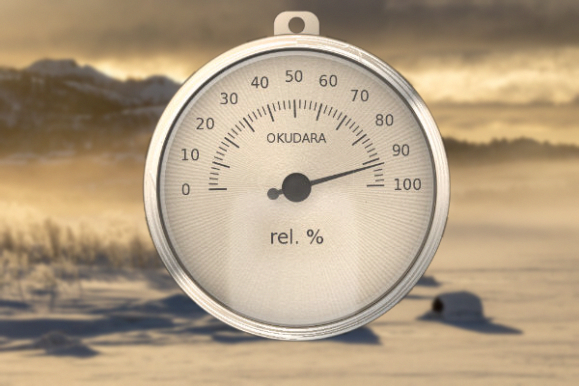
92 %
